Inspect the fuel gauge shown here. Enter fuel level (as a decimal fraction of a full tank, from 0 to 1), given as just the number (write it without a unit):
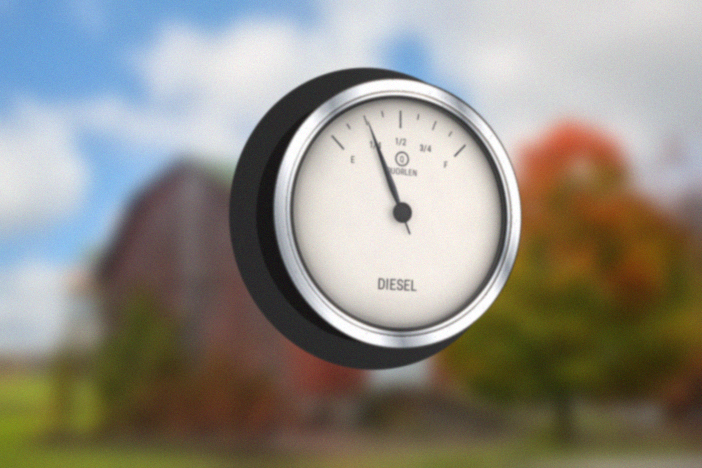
0.25
